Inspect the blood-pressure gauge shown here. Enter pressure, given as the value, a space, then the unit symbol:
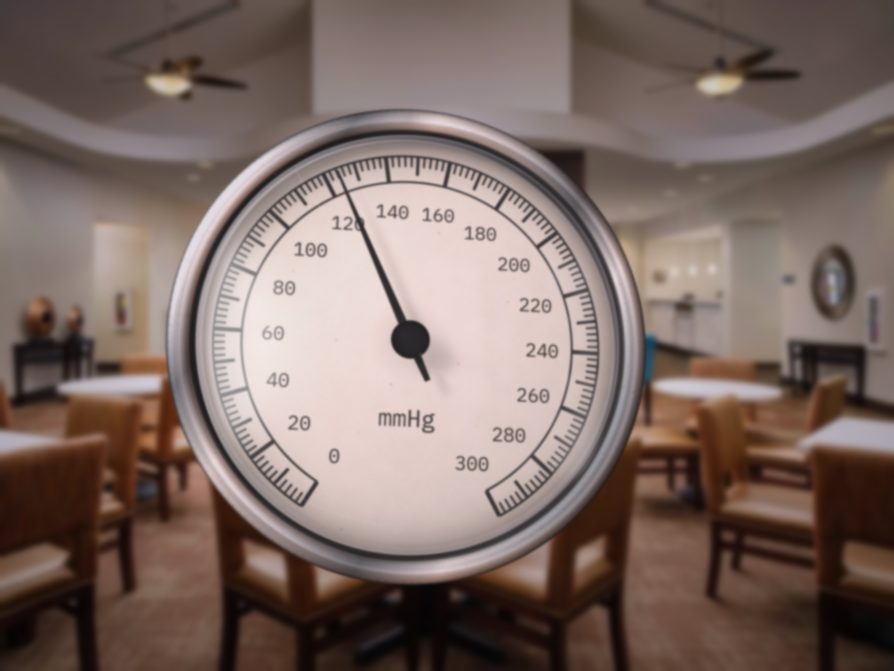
124 mmHg
